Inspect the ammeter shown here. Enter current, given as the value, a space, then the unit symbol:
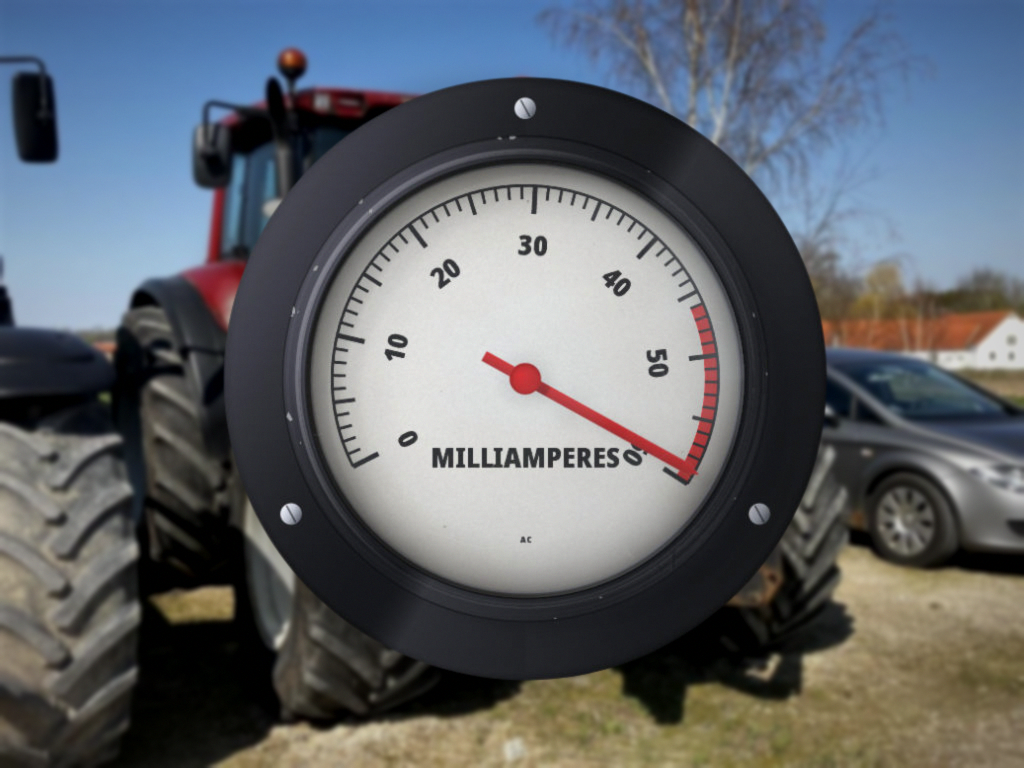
59 mA
